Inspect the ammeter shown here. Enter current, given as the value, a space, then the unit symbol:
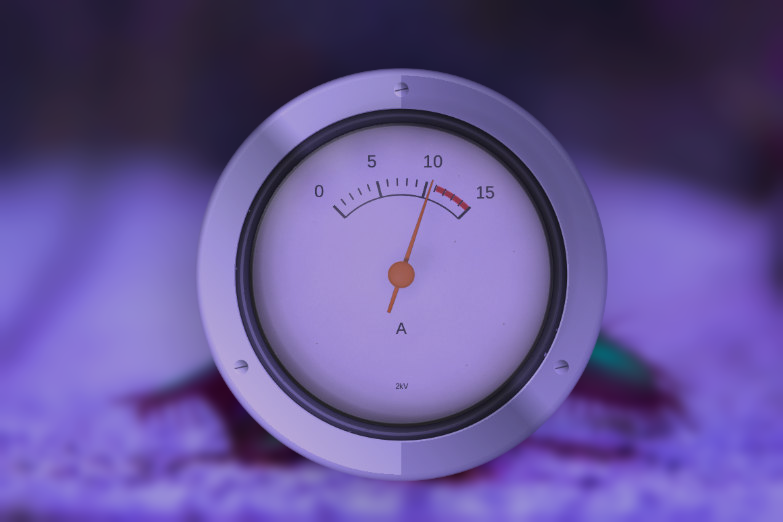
10.5 A
